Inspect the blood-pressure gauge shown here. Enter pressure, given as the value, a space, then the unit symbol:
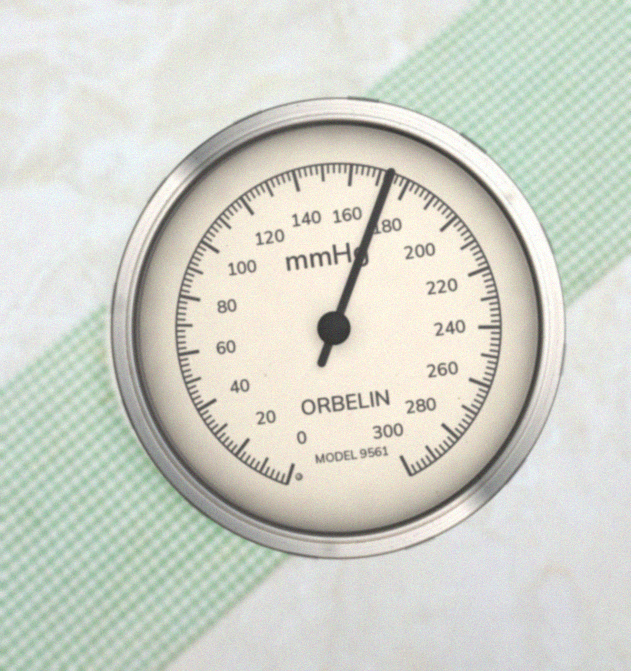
174 mmHg
